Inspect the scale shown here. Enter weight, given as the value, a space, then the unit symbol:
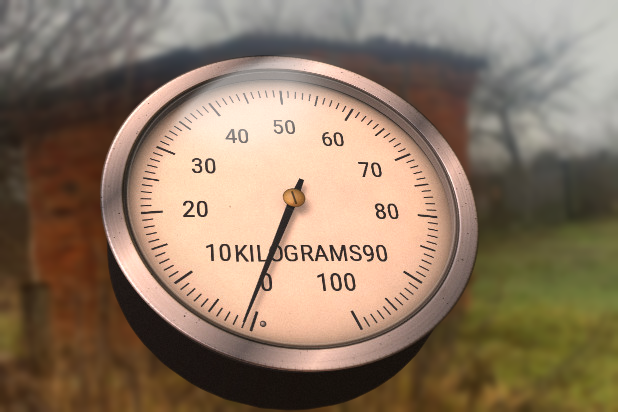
1 kg
